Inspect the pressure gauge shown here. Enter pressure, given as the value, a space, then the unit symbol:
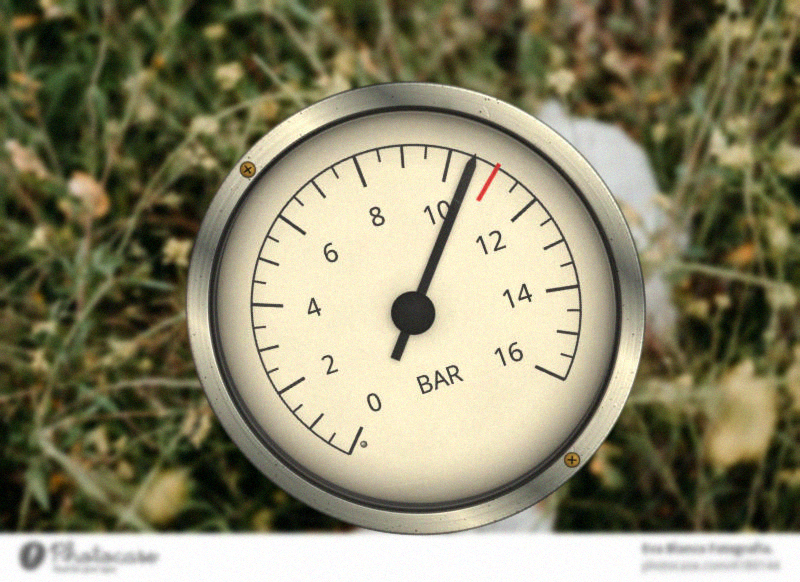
10.5 bar
